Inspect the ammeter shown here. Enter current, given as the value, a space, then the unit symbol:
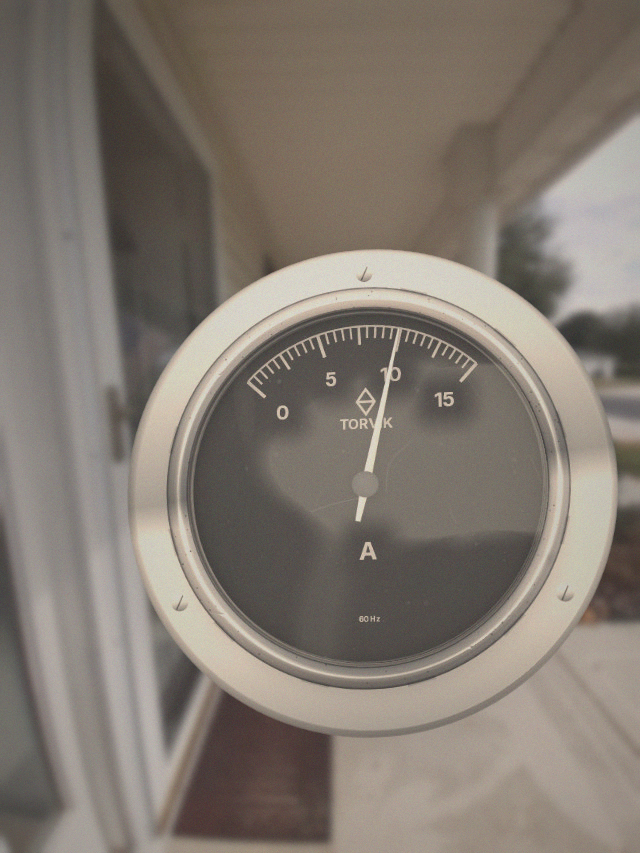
10 A
